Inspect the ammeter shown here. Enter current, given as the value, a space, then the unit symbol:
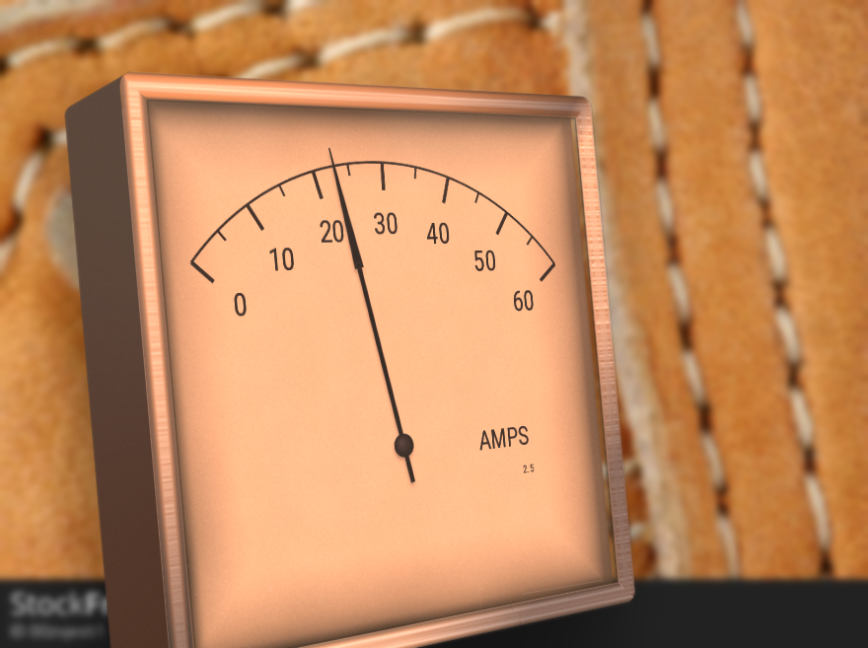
22.5 A
